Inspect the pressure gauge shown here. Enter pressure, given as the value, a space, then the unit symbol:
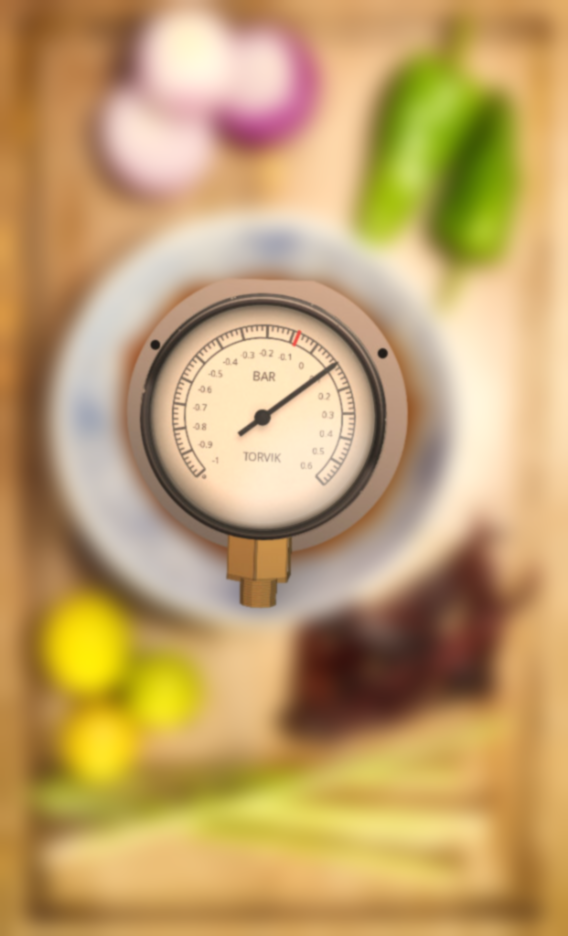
0.1 bar
